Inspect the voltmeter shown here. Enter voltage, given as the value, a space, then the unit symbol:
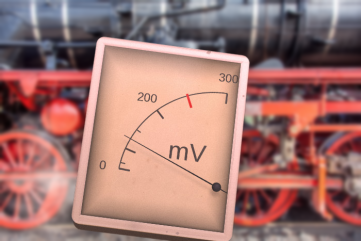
125 mV
